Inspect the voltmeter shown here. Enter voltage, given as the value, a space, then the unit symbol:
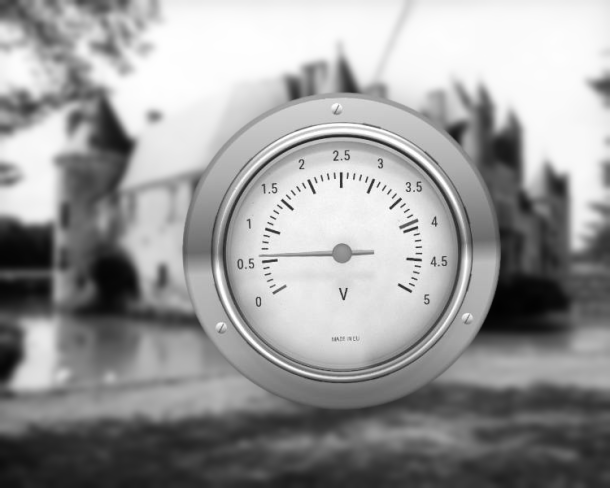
0.6 V
